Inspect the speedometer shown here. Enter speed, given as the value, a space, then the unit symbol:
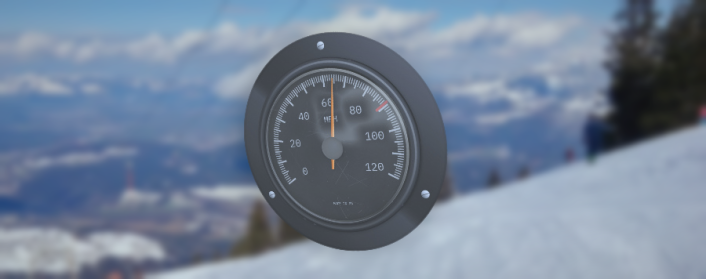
65 mph
